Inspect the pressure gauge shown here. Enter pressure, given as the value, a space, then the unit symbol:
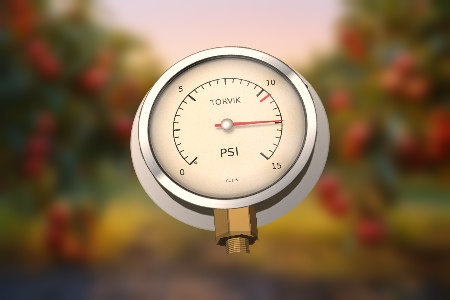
12.5 psi
